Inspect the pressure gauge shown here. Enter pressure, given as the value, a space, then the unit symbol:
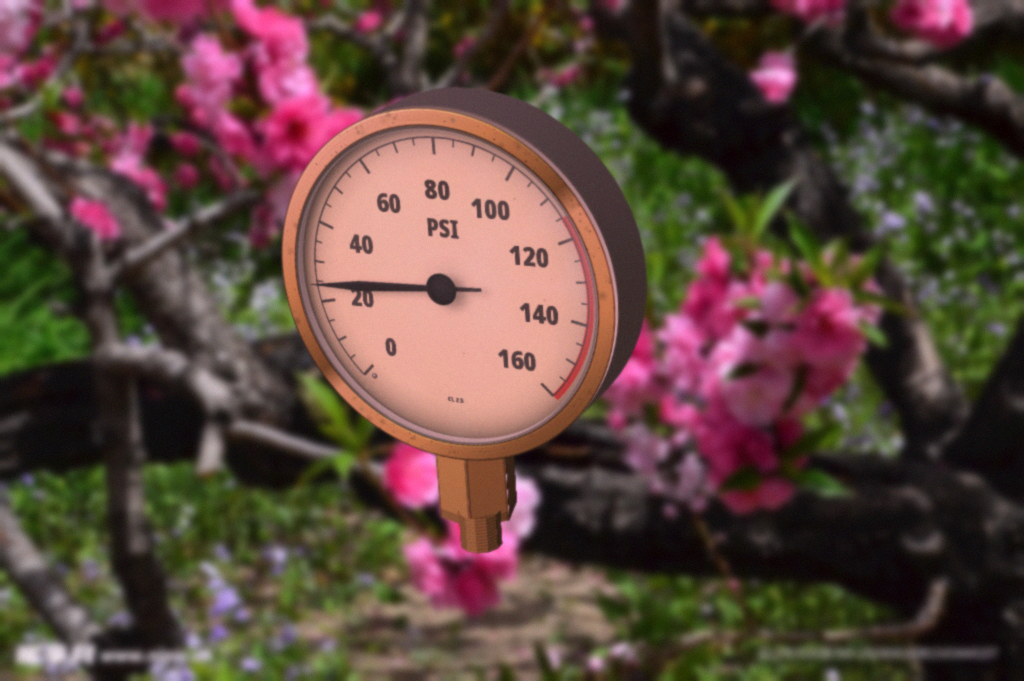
25 psi
